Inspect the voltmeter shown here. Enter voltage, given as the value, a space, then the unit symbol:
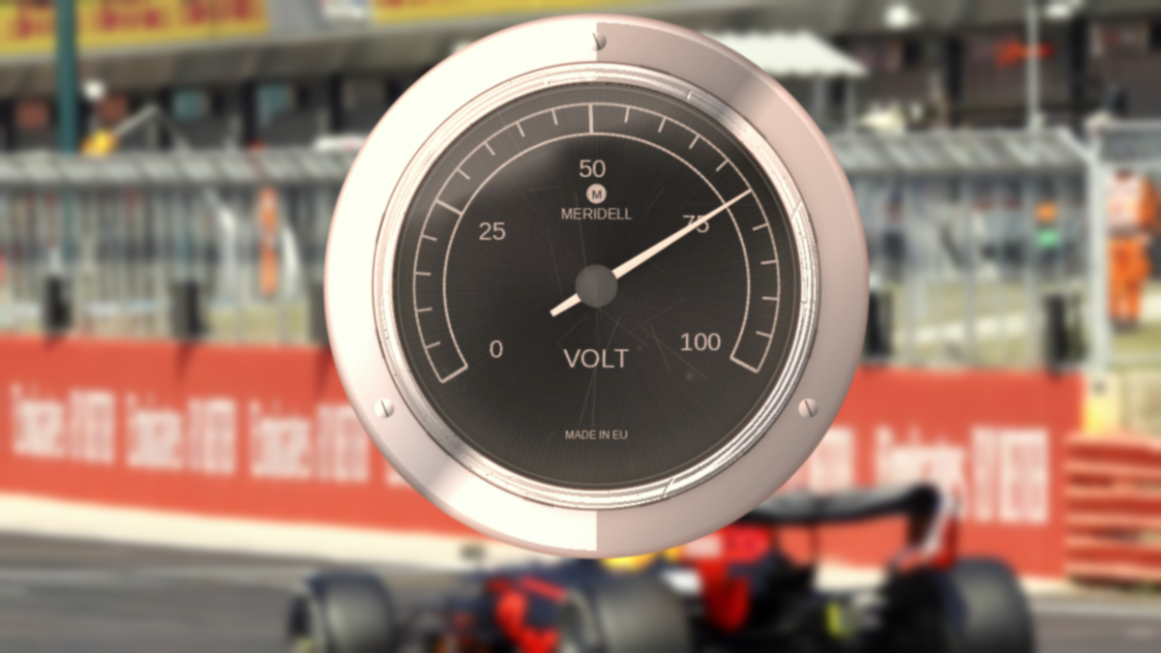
75 V
